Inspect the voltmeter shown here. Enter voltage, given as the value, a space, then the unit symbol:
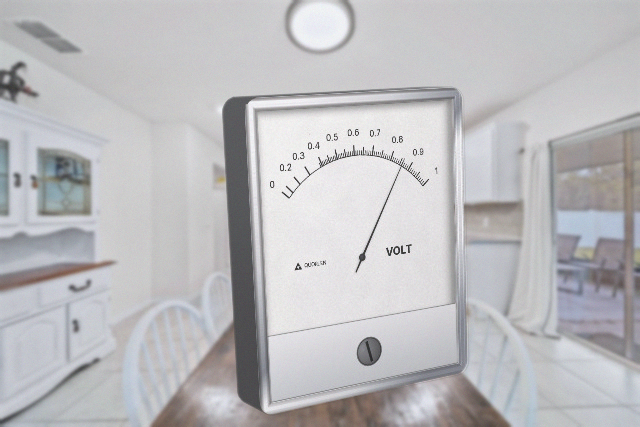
0.85 V
